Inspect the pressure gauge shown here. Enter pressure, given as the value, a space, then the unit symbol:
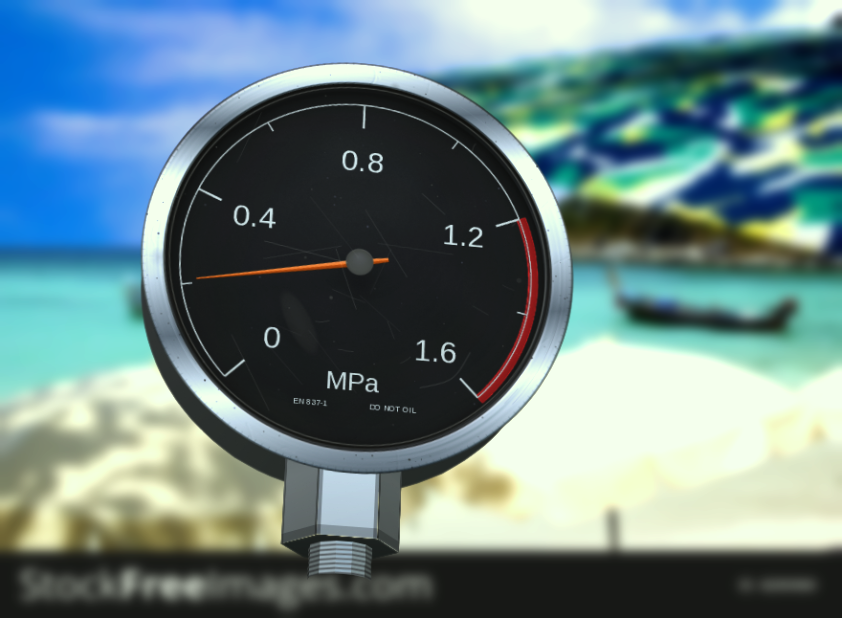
0.2 MPa
